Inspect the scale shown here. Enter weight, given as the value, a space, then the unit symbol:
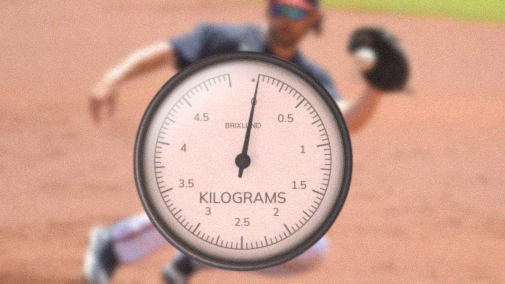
0 kg
